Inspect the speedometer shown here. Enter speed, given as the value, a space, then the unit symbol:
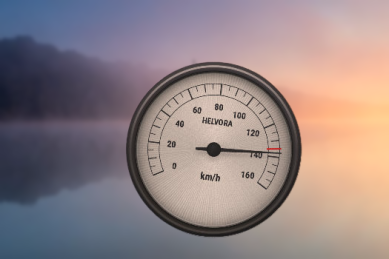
137.5 km/h
